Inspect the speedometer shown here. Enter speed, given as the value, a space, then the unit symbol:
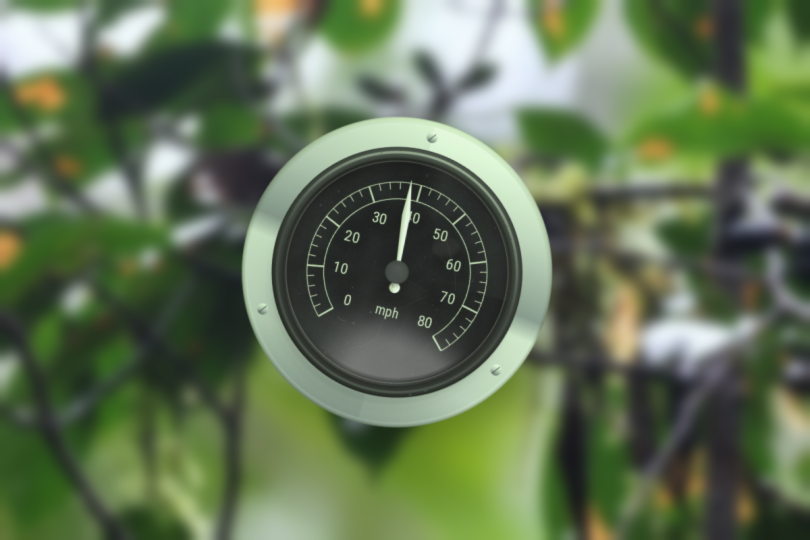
38 mph
